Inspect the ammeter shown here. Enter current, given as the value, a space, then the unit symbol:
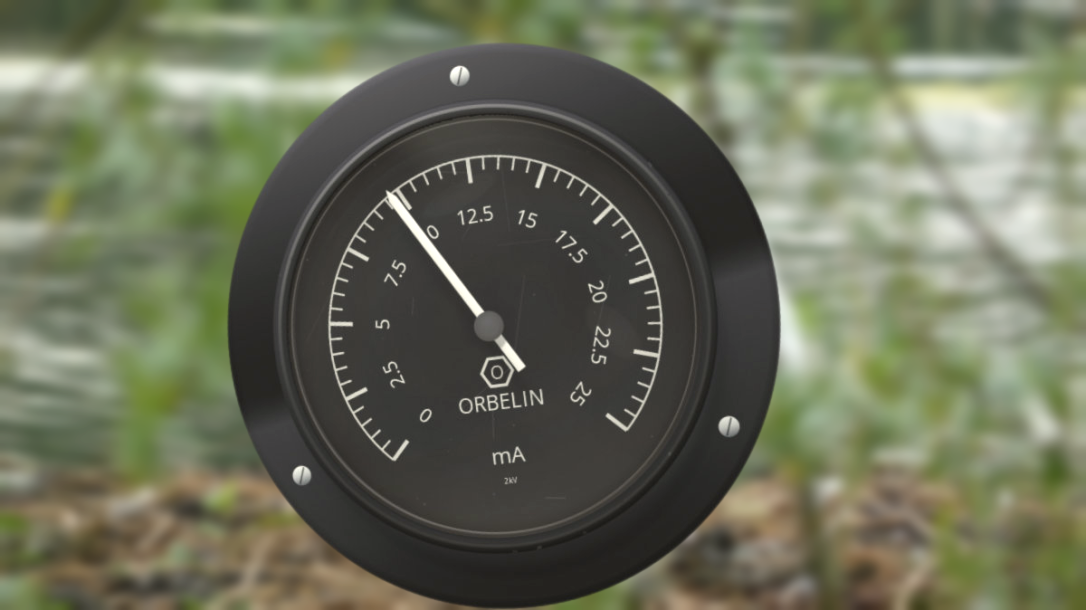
9.75 mA
